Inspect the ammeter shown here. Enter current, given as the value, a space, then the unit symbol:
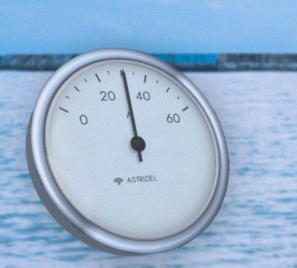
30 A
